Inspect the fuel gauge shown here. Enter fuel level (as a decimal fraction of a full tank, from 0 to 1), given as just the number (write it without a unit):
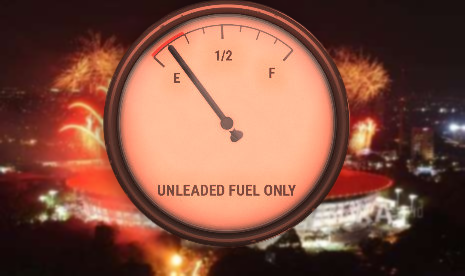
0.125
